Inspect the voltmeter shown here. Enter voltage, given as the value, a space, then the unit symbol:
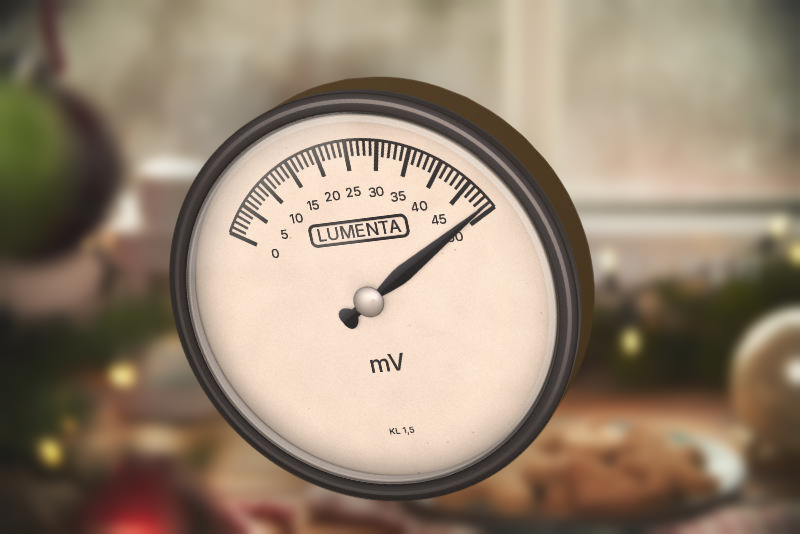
49 mV
